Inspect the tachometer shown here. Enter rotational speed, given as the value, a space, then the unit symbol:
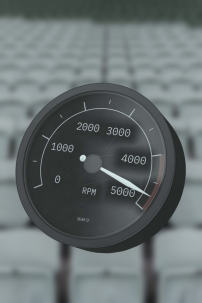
4750 rpm
